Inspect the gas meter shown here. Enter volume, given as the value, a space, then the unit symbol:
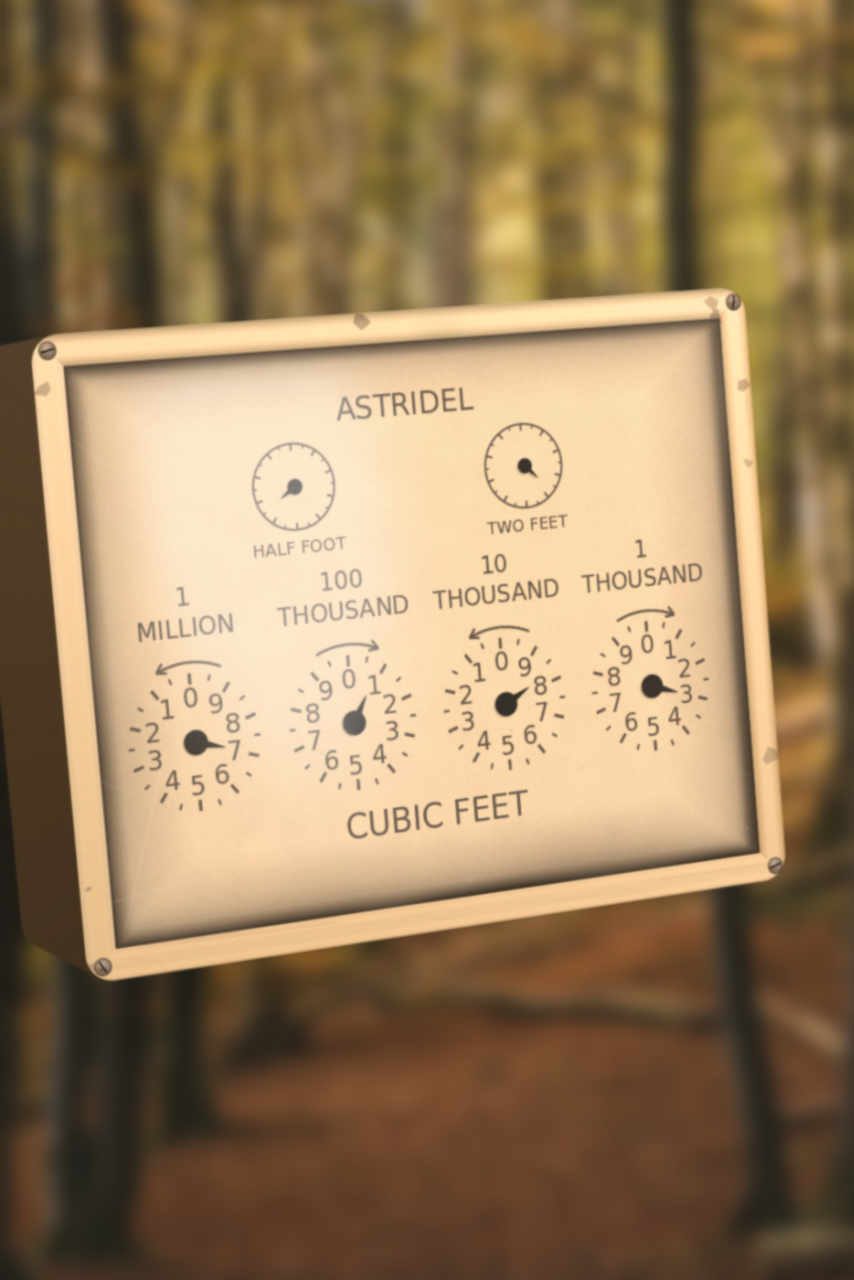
708300 ft³
